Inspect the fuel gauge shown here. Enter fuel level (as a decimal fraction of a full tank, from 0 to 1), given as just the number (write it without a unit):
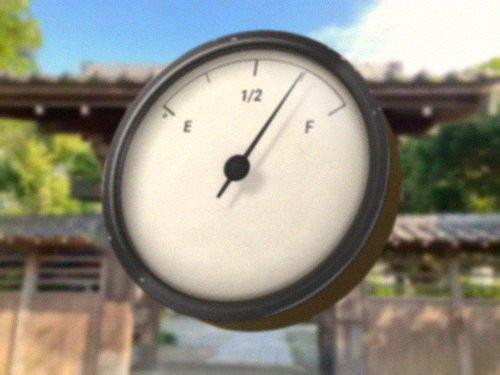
0.75
